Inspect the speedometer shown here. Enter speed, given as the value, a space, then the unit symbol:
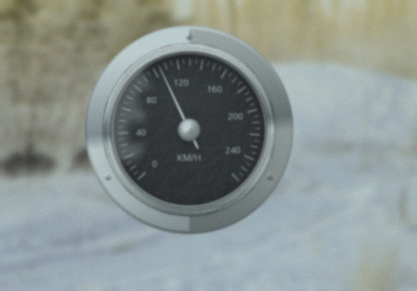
105 km/h
